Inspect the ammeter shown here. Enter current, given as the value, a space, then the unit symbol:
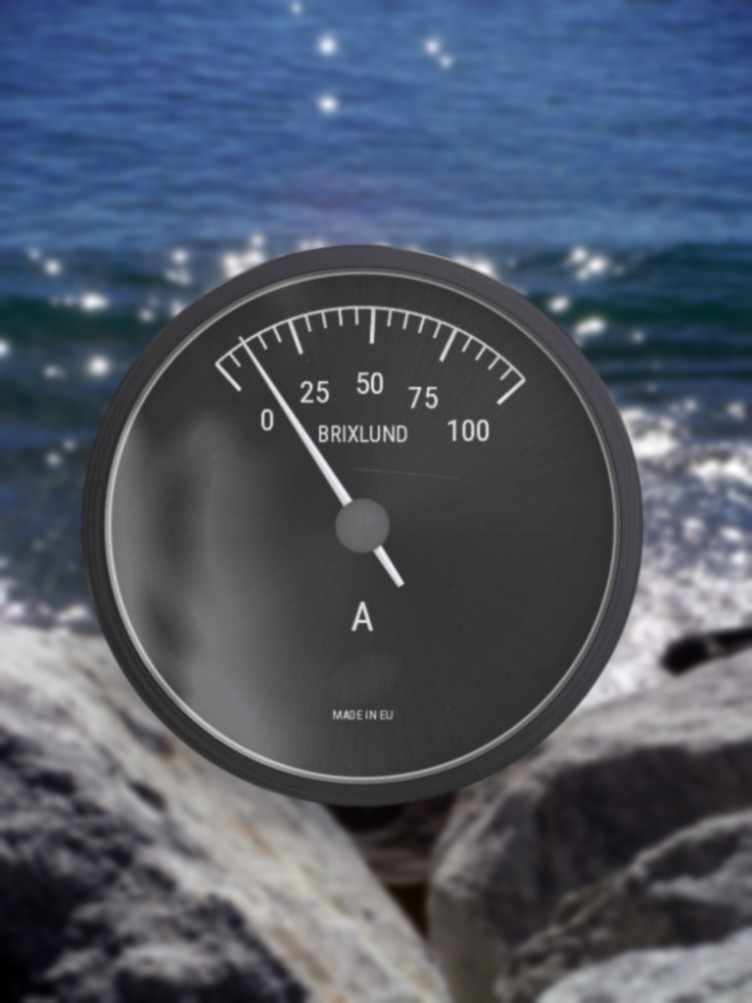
10 A
